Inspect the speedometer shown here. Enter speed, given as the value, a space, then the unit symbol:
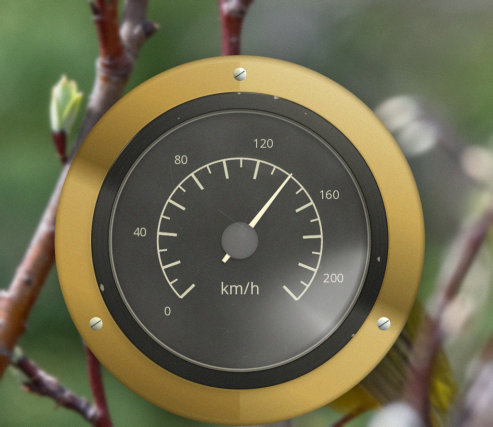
140 km/h
